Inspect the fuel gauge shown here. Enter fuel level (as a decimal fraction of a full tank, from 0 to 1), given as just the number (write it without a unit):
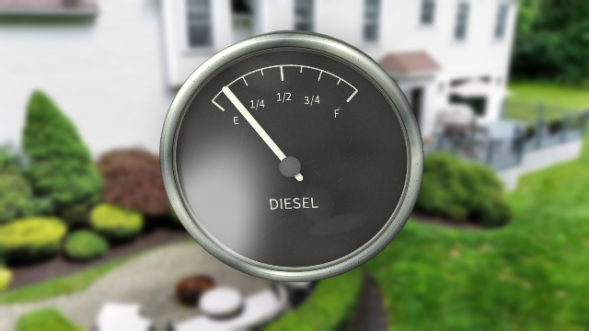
0.125
